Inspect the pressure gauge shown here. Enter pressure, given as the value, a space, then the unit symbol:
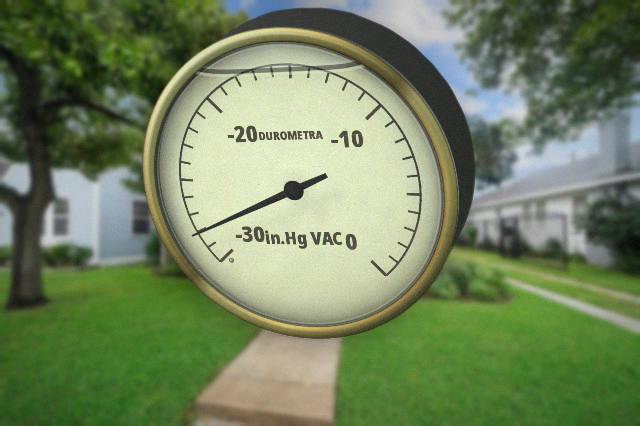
-28 inHg
